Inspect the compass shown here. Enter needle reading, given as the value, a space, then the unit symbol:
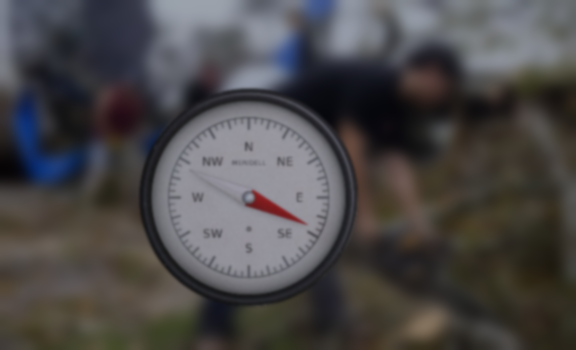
115 °
